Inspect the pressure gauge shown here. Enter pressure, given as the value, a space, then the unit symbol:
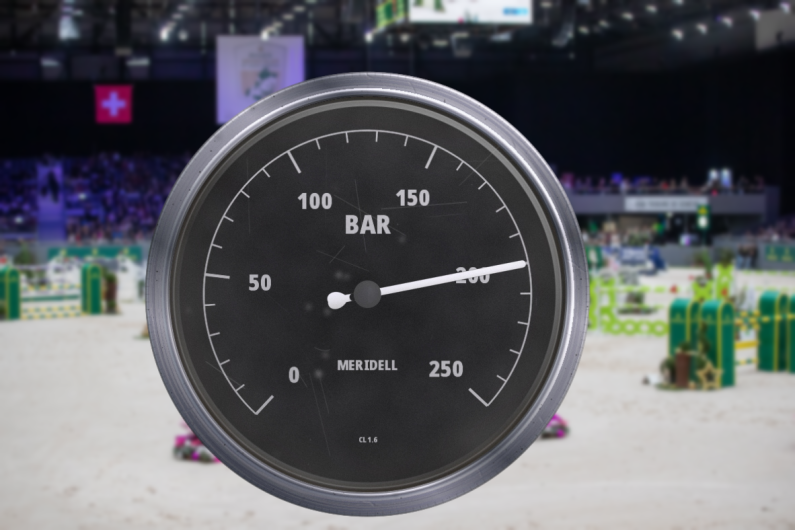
200 bar
